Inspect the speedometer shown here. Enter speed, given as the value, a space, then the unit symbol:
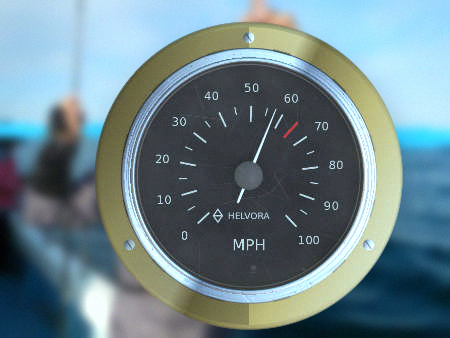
57.5 mph
